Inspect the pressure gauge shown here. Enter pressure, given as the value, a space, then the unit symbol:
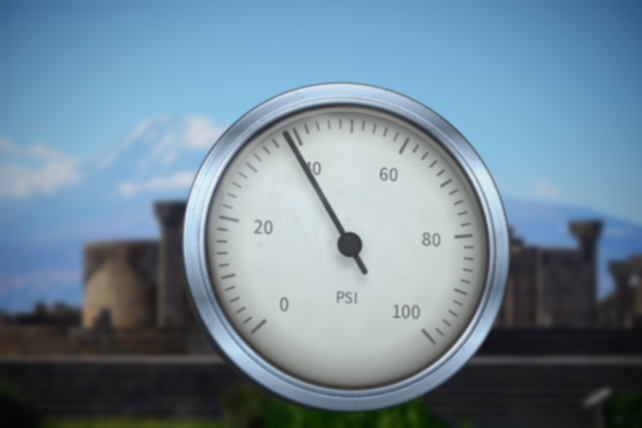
38 psi
